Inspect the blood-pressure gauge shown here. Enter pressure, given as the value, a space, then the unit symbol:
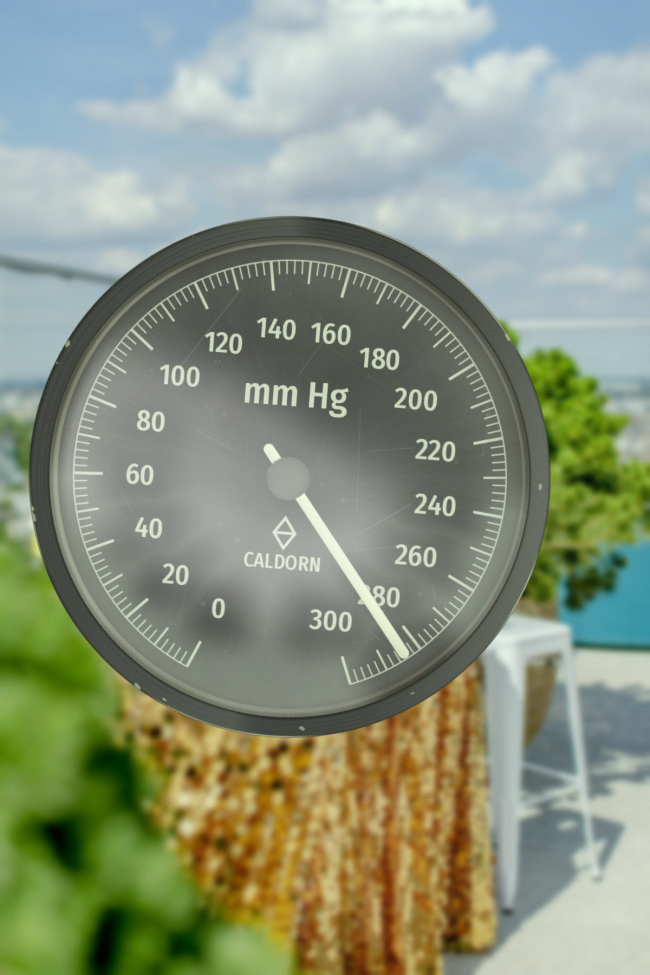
284 mmHg
